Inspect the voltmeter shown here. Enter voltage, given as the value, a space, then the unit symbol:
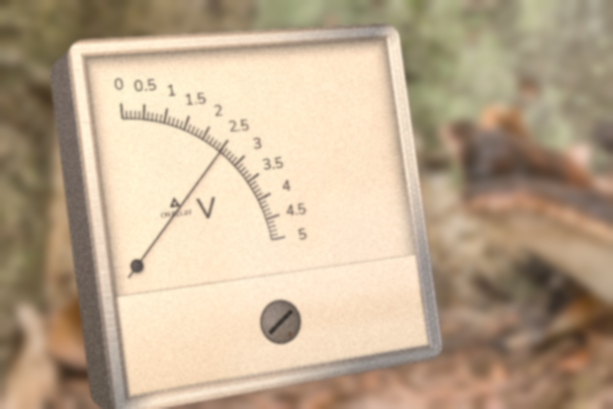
2.5 V
